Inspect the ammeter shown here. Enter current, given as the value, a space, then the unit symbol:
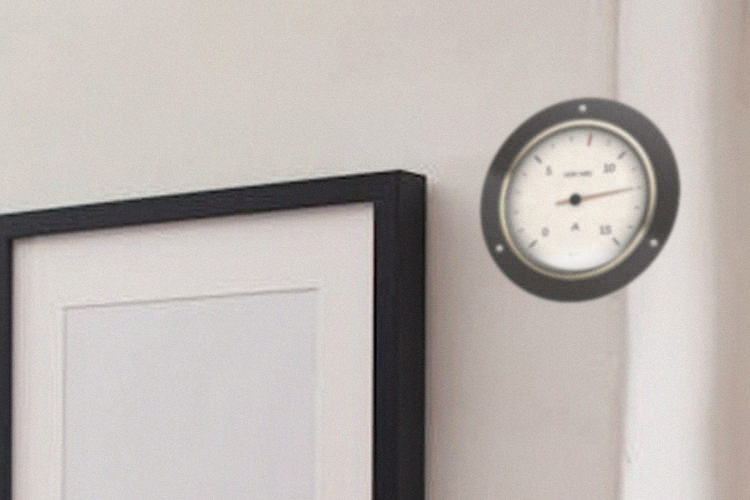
12 A
